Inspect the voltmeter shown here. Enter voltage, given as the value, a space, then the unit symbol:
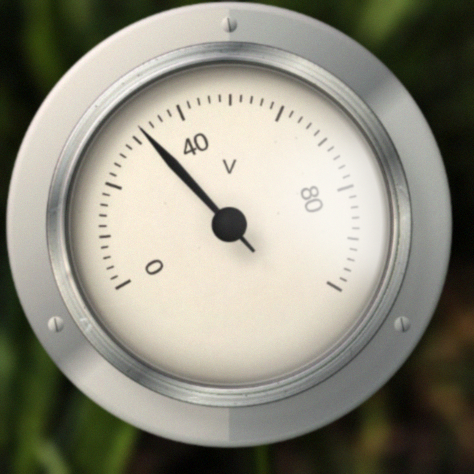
32 V
